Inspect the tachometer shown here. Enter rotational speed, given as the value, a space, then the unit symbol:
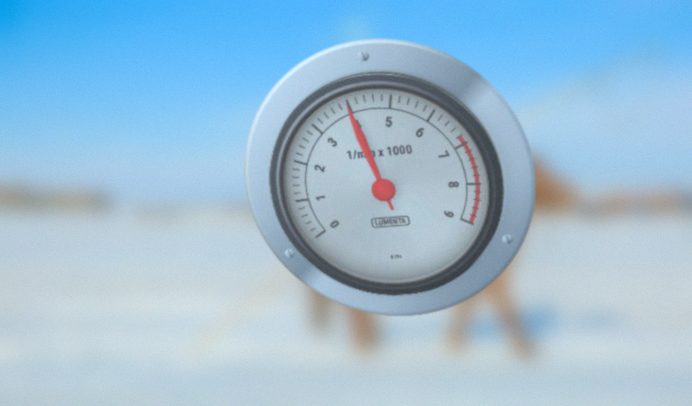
4000 rpm
